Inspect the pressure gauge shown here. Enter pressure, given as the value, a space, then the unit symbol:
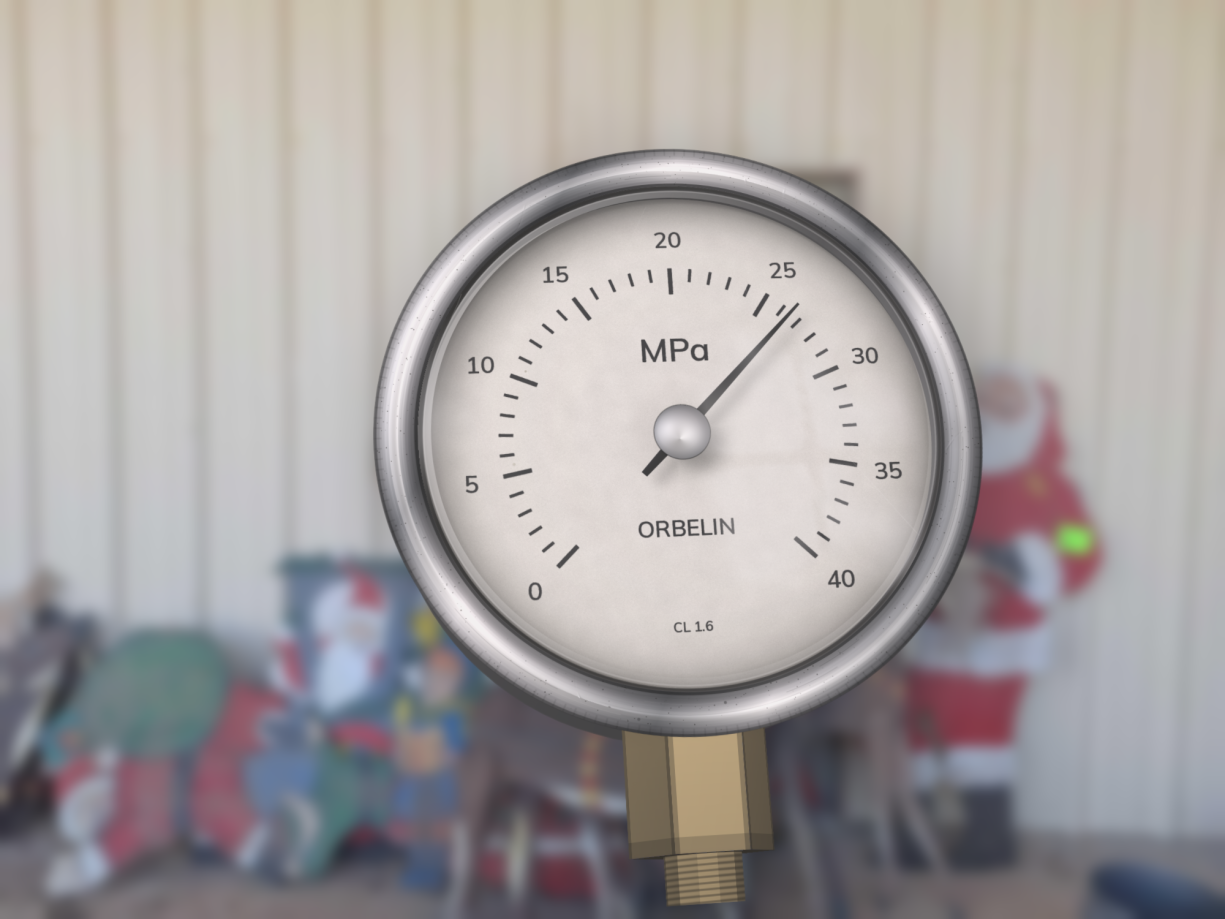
26.5 MPa
